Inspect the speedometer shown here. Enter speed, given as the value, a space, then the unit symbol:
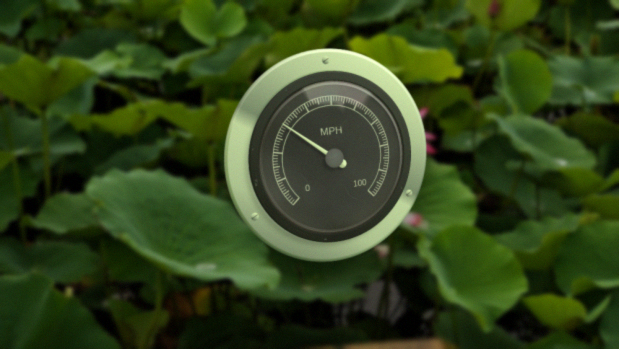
30 mph
